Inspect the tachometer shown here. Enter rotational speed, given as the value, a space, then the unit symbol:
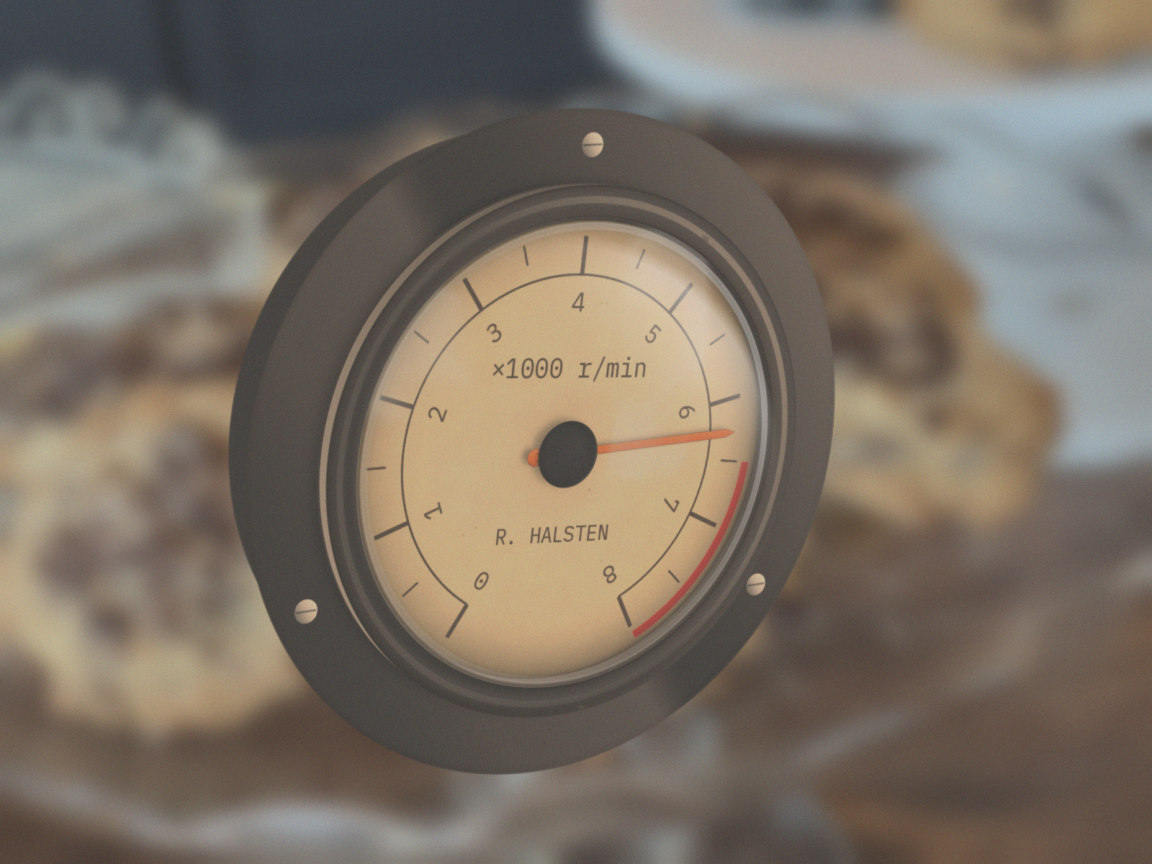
6250 rpm
